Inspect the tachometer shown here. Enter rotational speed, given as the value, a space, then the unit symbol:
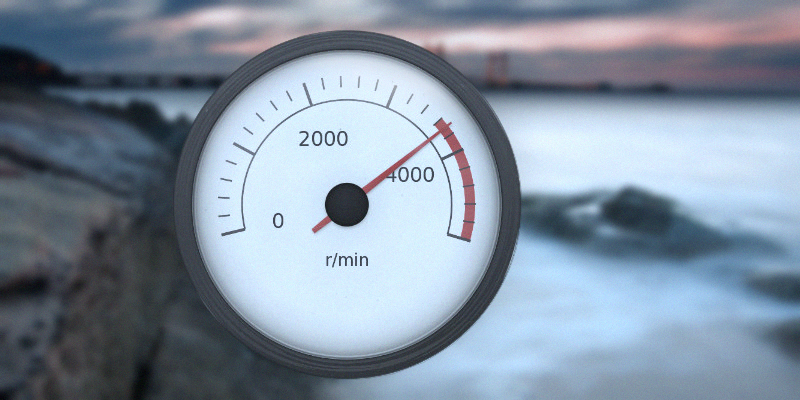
3700 rpm
